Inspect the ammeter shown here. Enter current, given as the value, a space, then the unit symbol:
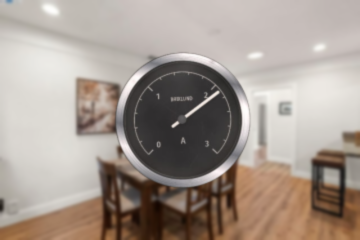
2.1 A
